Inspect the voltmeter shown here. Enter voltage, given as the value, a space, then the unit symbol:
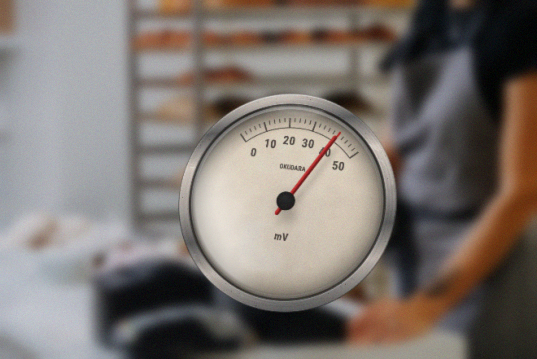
40 mV
